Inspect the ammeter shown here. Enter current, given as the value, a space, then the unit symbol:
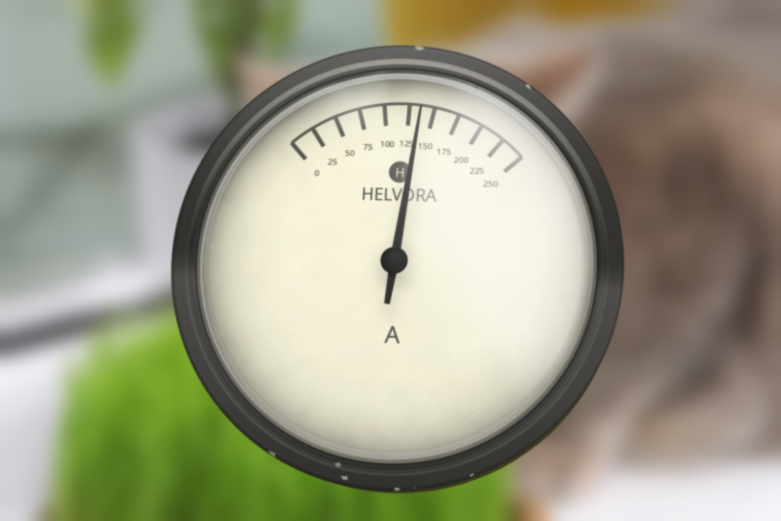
137.5 A
